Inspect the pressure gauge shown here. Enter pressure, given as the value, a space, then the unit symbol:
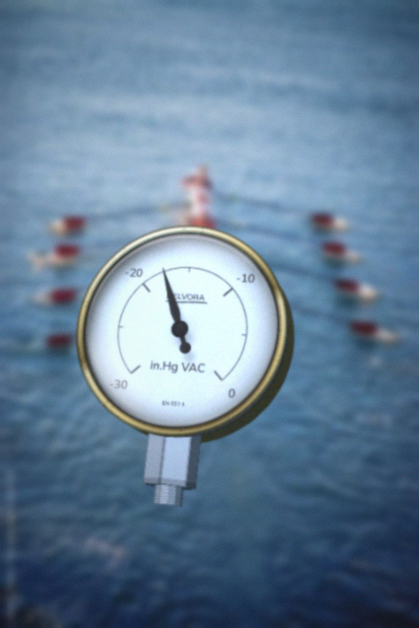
-17.5 inHg
